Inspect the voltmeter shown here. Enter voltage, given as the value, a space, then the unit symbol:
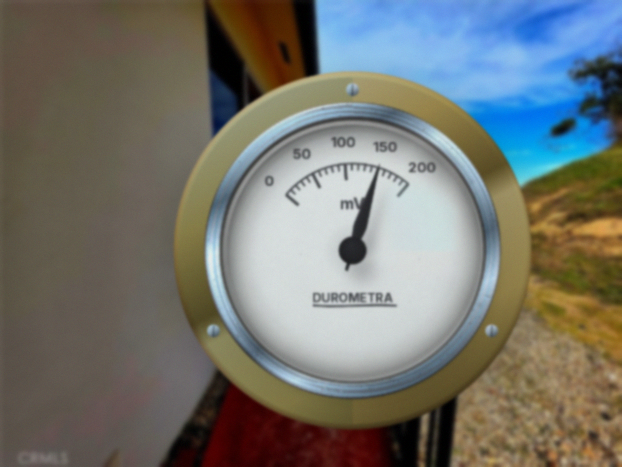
150 mV
